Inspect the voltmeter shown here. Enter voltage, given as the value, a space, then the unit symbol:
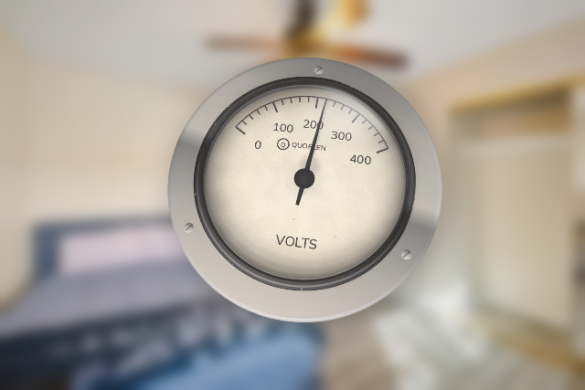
220 V
